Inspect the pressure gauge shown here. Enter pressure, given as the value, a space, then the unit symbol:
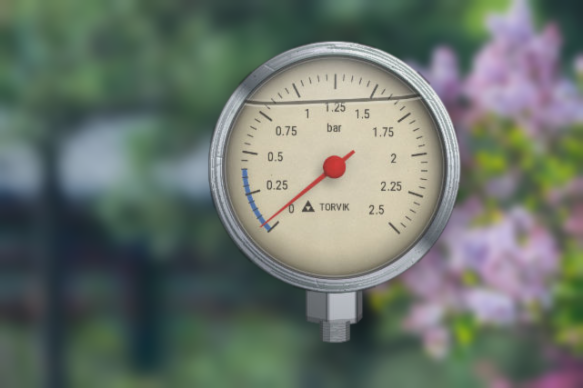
0.05 bar
